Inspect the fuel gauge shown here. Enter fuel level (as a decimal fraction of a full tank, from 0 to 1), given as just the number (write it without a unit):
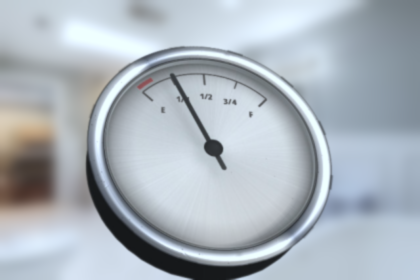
0.25
